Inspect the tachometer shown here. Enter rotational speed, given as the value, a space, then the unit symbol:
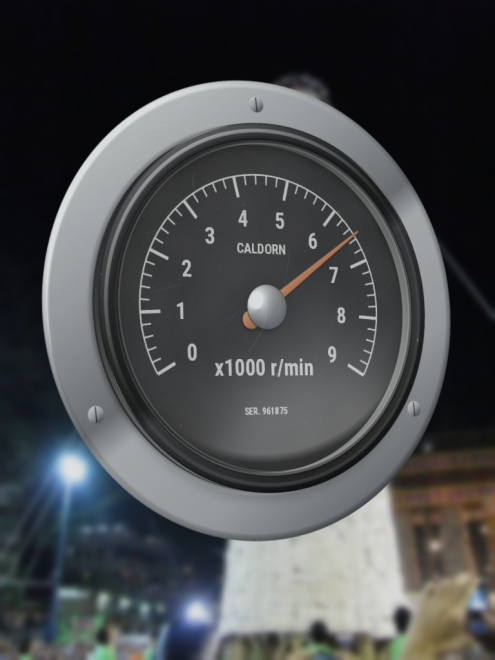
6500 rpm
